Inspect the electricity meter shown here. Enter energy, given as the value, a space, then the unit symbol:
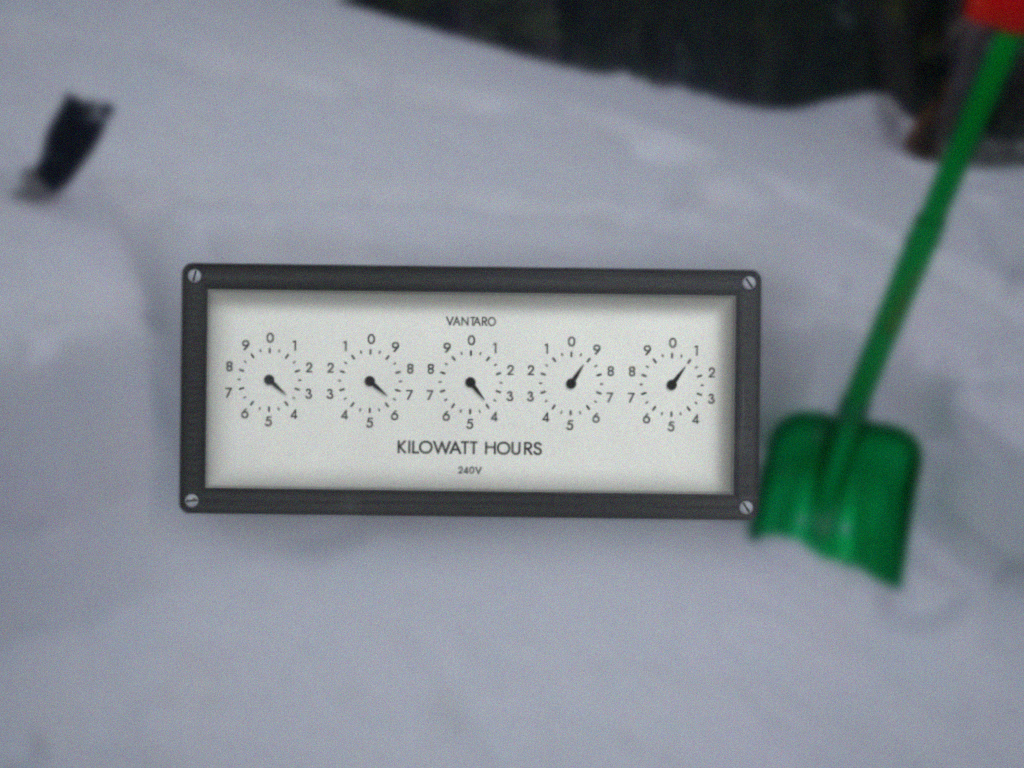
36391 kWh
